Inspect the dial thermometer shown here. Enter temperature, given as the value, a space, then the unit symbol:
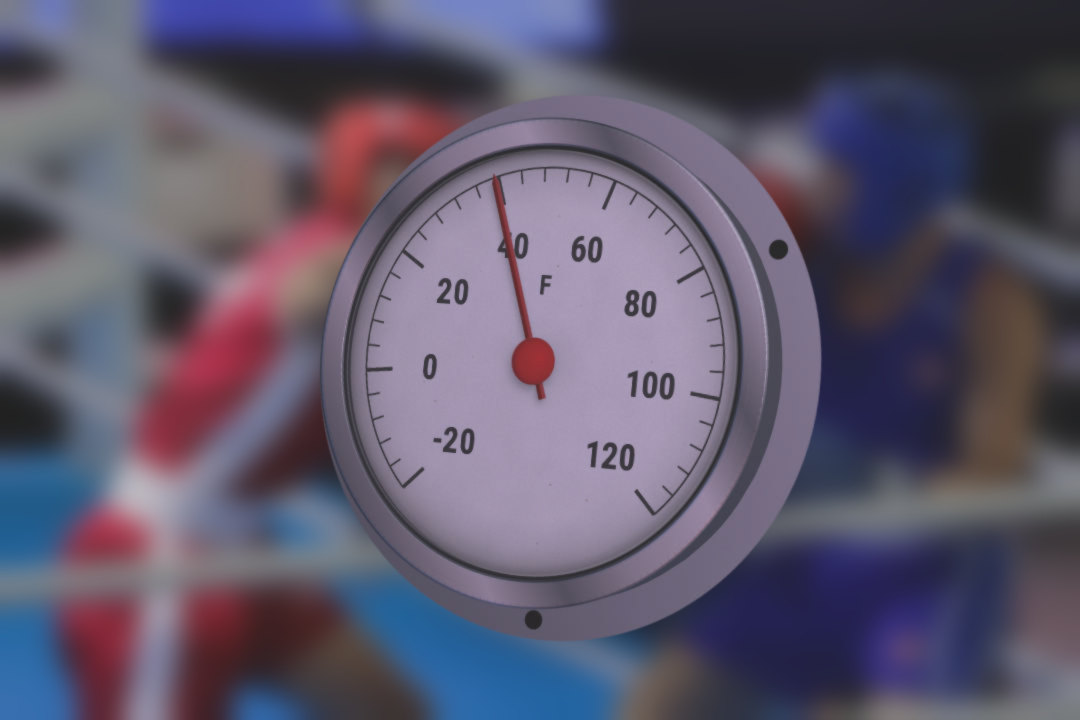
40 °F
